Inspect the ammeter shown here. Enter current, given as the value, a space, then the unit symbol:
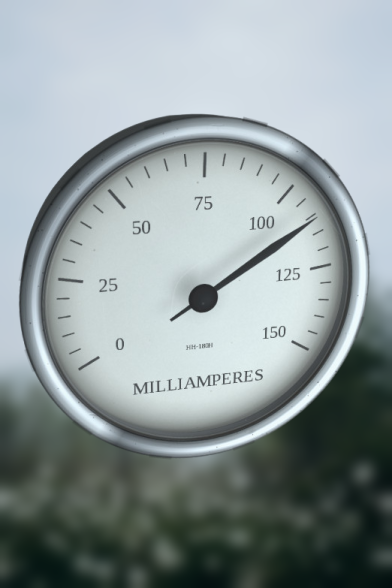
110 mA
